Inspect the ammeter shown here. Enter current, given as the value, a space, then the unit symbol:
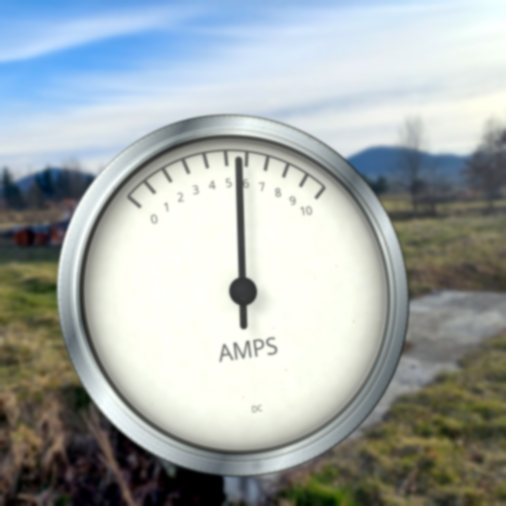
5.5 A
